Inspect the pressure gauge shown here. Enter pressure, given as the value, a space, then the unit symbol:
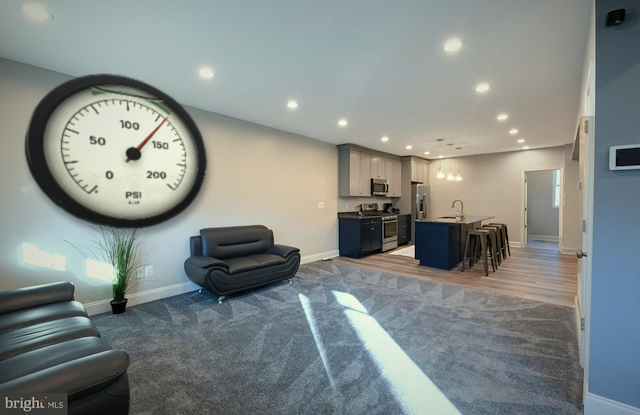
130 psi
